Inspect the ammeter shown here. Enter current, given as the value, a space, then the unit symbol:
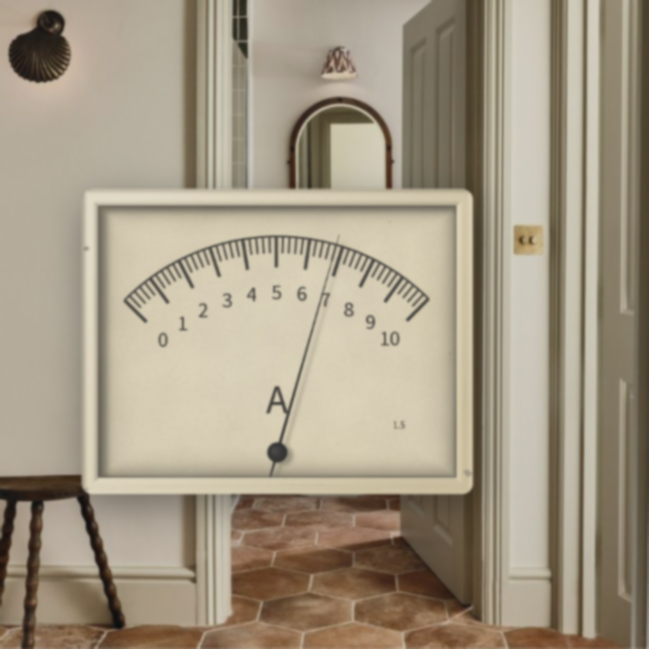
6.8 A
